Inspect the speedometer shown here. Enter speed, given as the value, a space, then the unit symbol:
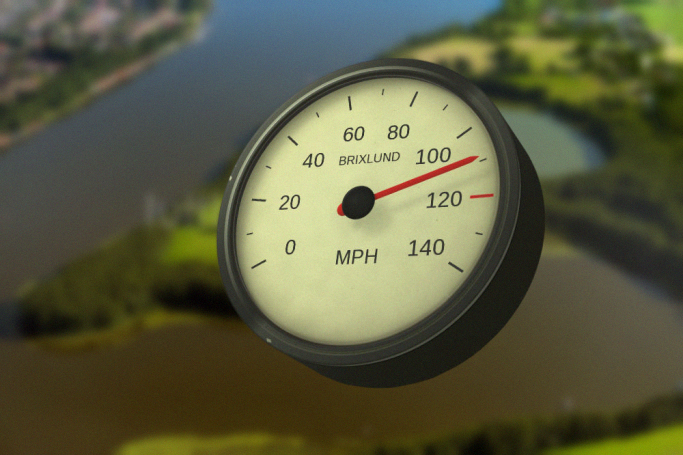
110 mph
